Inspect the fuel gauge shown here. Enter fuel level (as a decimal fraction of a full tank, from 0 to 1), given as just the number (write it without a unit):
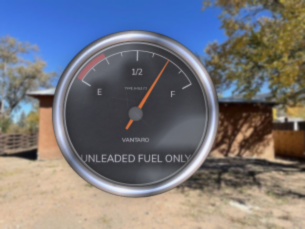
0.75
